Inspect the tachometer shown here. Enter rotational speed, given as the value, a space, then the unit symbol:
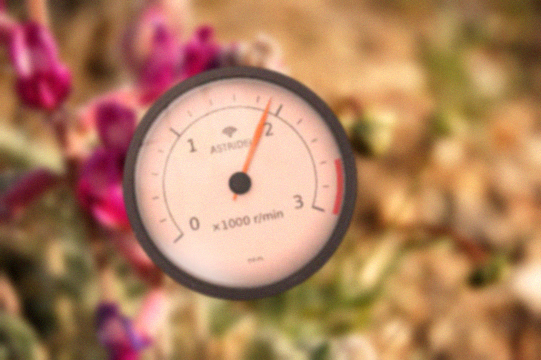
1900 rpm
